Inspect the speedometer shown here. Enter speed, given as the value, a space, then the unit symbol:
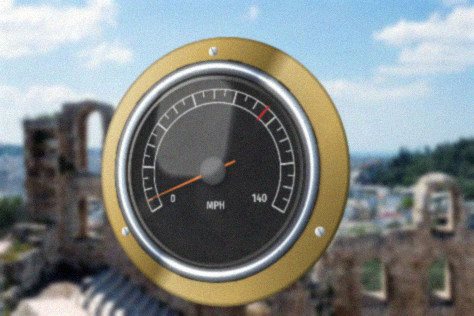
5 mph
